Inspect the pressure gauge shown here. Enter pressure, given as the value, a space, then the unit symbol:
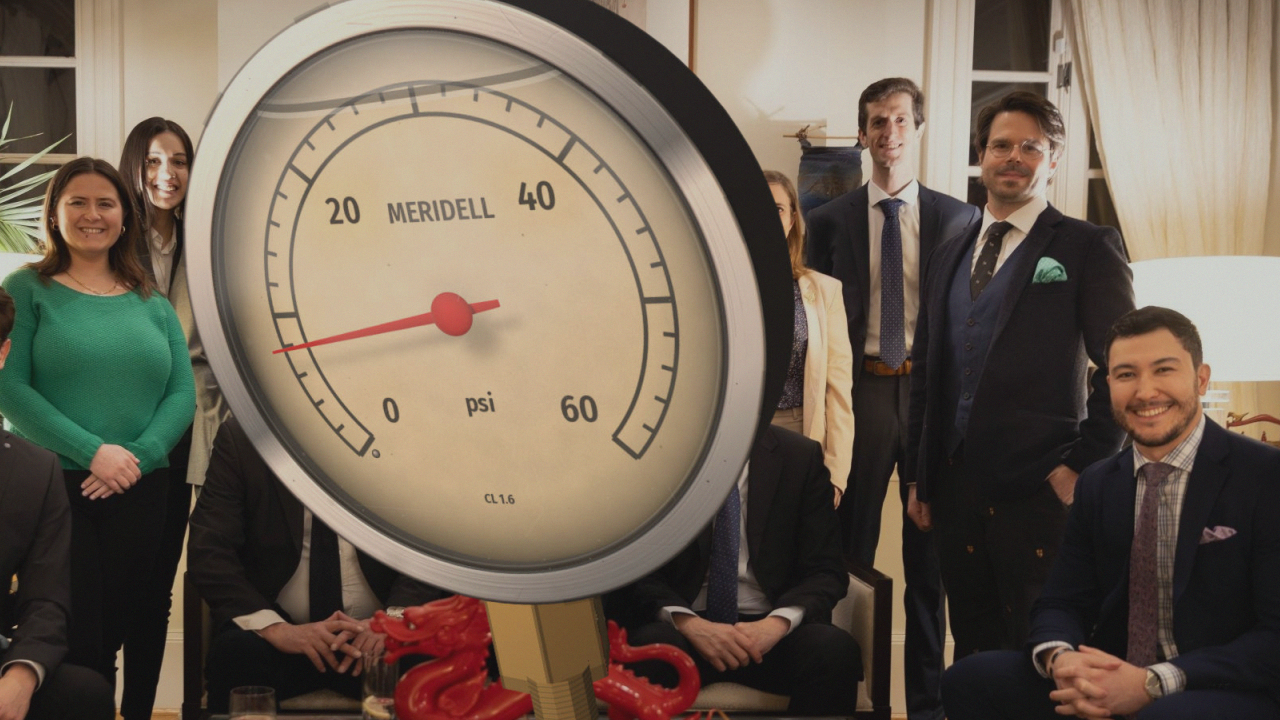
8 psi
